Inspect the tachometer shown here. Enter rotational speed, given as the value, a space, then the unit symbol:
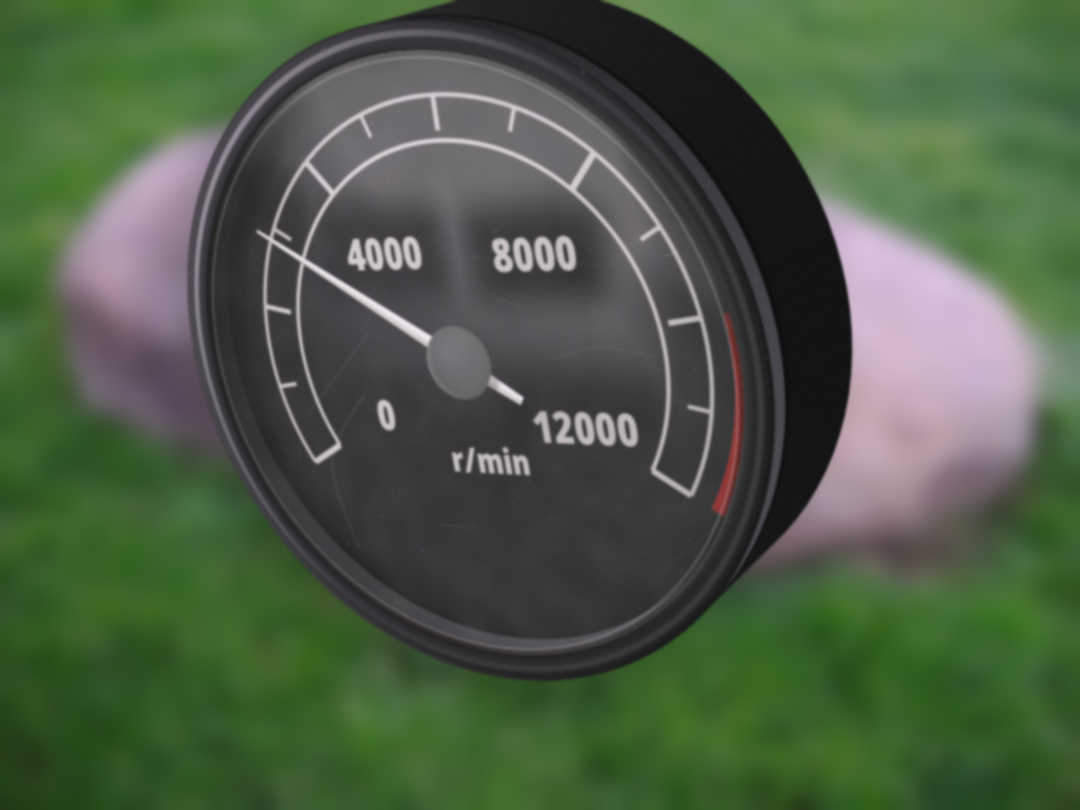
3000 rpm
